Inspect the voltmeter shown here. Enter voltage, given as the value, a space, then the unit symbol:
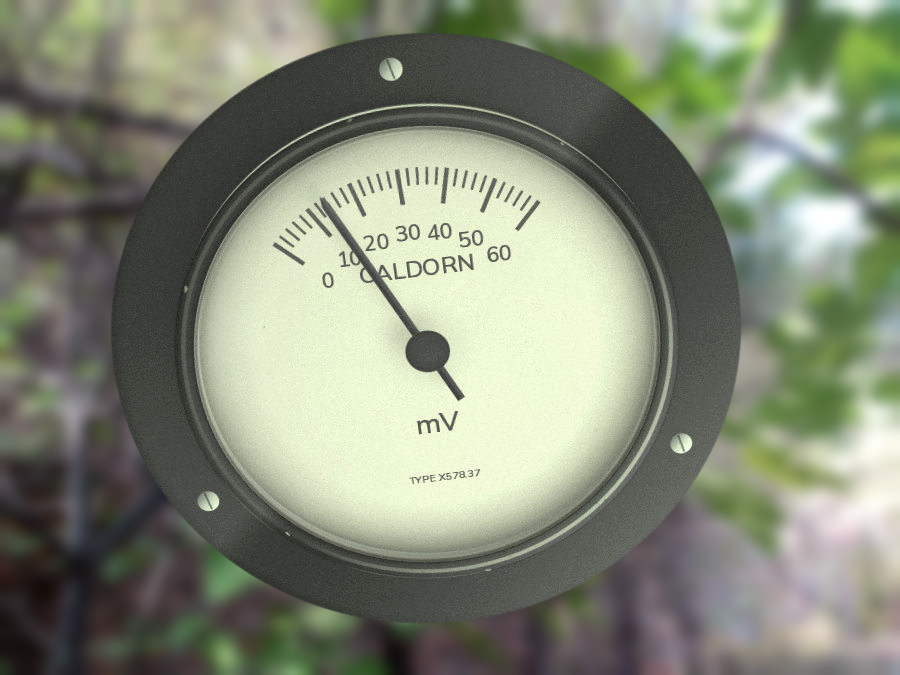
14 mV
